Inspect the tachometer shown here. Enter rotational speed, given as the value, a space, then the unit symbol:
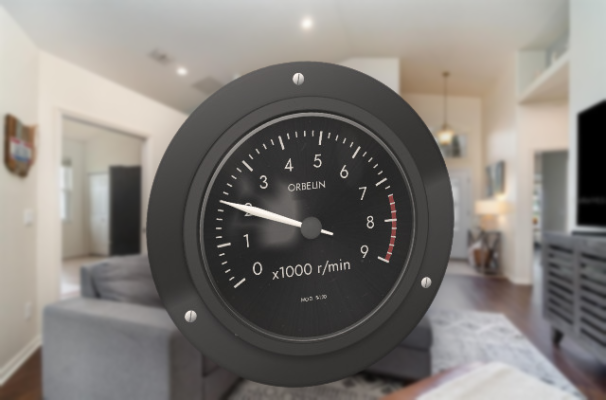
2000 rpm
